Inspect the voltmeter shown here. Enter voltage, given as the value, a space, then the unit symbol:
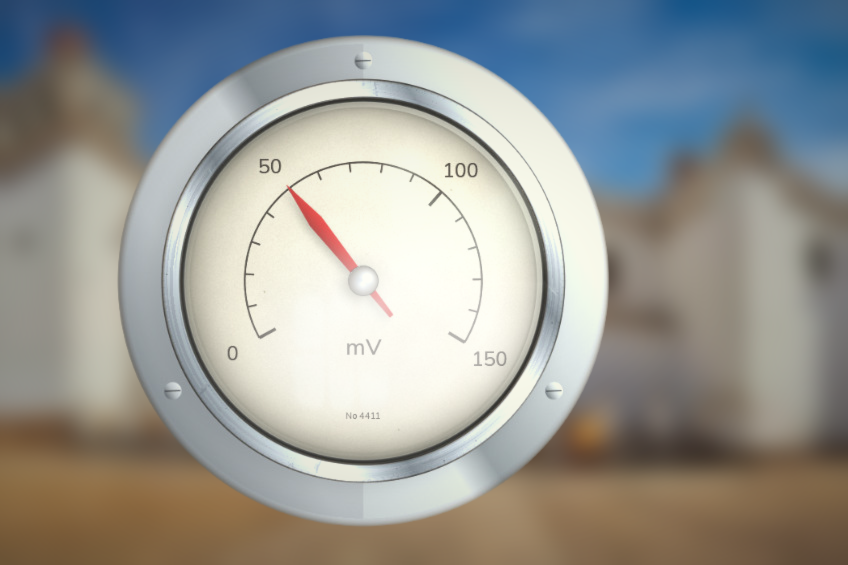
50 mV
